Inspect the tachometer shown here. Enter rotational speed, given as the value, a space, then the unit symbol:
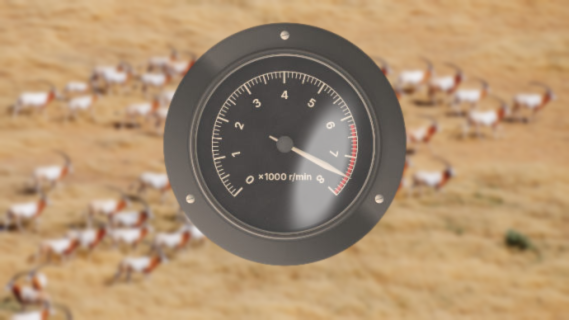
7500 rpm
